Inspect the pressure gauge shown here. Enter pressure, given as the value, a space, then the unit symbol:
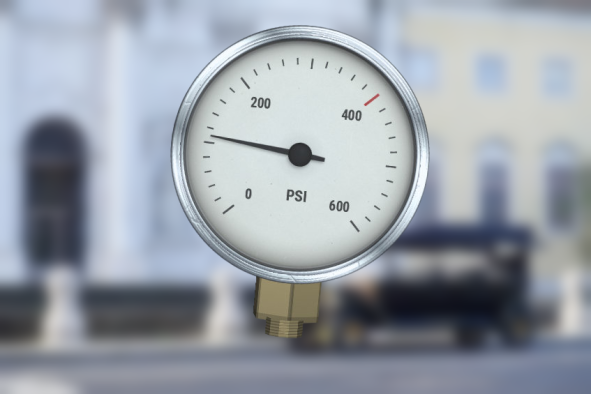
110 psi
